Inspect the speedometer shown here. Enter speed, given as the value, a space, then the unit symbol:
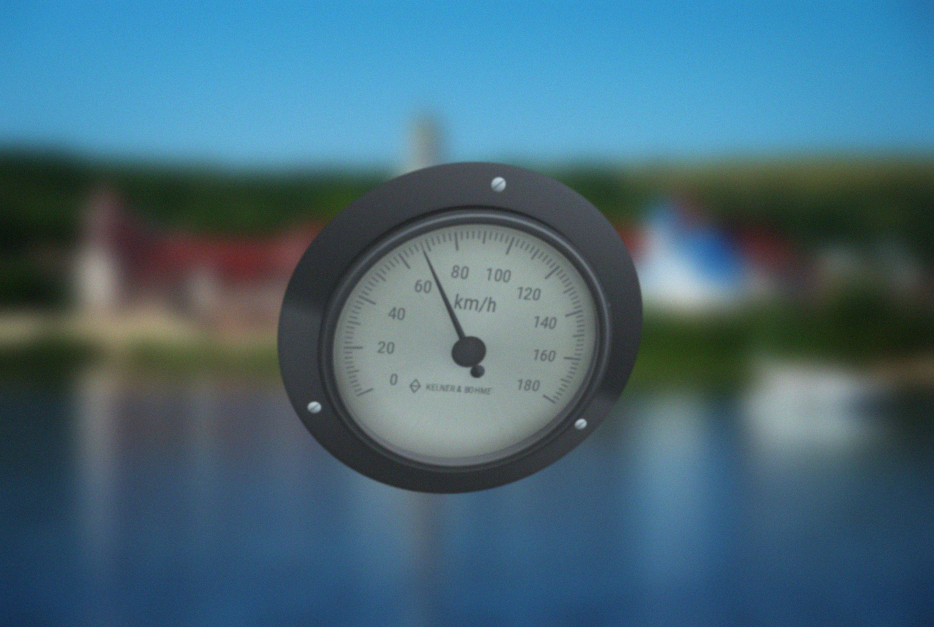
68 km/h
